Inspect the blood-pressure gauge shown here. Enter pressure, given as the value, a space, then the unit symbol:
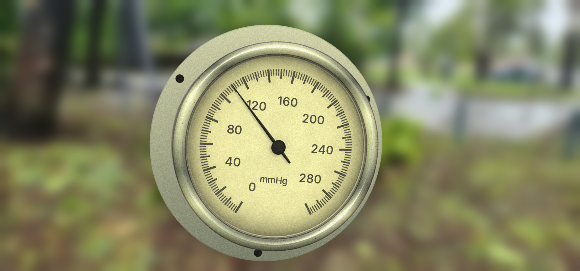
110 mmHg
